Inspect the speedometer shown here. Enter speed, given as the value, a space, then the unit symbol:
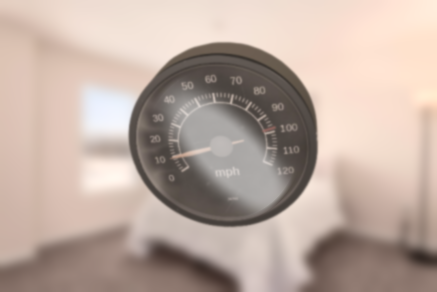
10 mph
